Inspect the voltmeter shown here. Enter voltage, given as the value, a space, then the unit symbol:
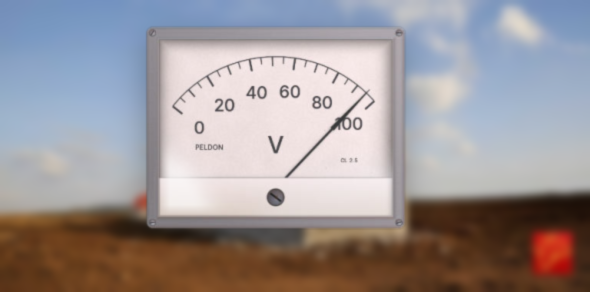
95 V
